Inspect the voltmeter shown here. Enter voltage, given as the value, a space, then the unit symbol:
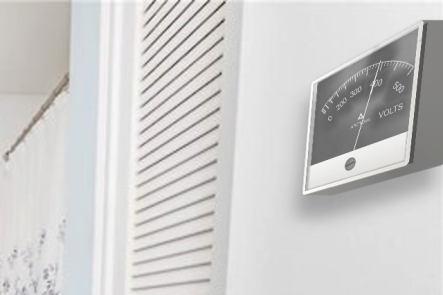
400 V
